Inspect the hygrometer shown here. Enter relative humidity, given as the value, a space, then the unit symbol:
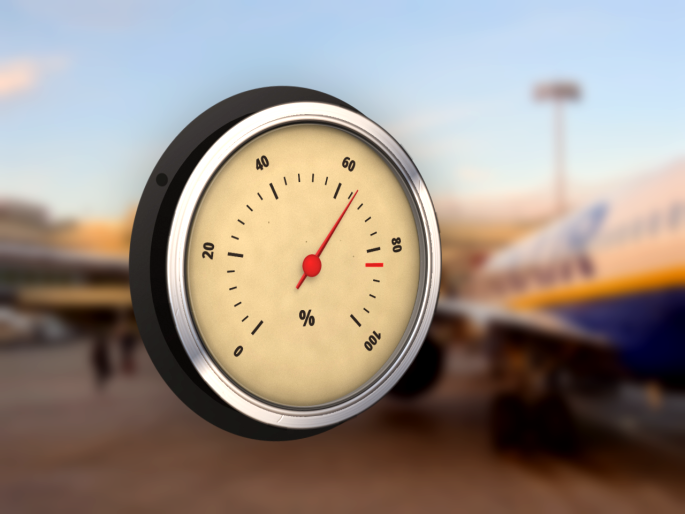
64 %
